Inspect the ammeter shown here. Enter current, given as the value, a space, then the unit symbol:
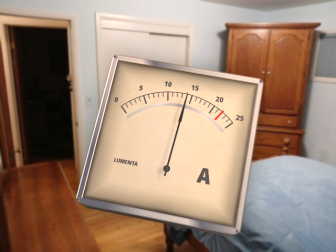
14 A
